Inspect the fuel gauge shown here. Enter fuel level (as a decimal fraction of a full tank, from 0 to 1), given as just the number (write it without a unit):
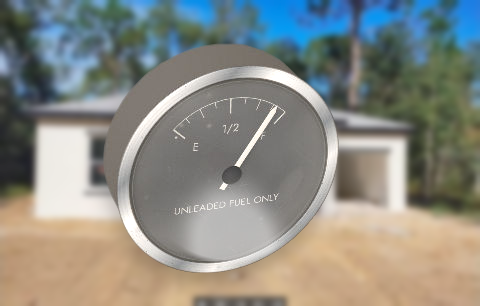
0.875
